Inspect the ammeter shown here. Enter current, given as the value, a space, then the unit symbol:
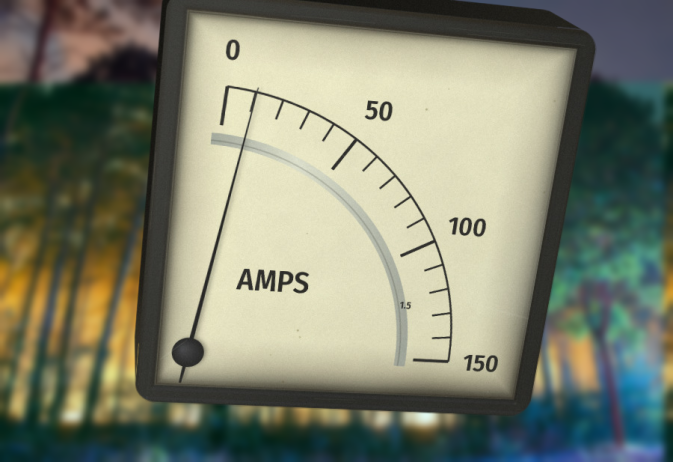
10 A
